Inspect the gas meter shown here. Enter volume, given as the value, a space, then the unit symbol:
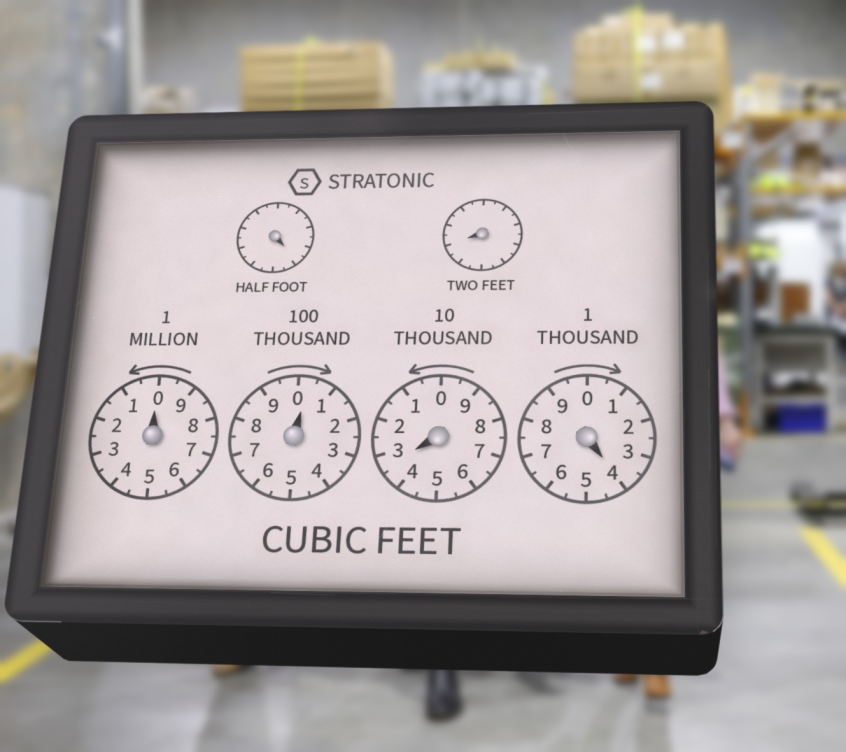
3400 ft³
